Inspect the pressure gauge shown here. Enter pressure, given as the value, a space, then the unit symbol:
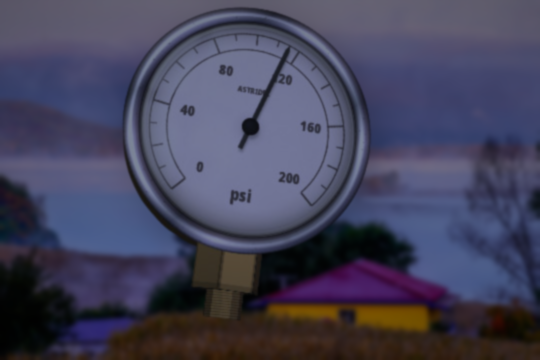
115 psi
